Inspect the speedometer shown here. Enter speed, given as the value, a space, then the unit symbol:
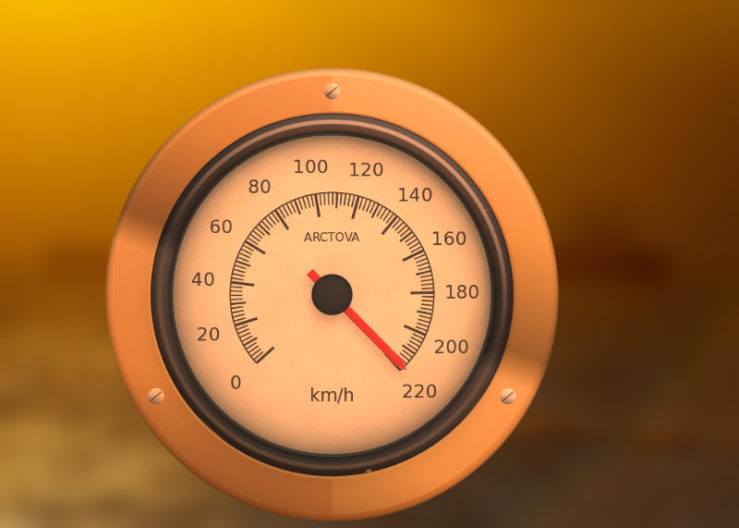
218 km/h
